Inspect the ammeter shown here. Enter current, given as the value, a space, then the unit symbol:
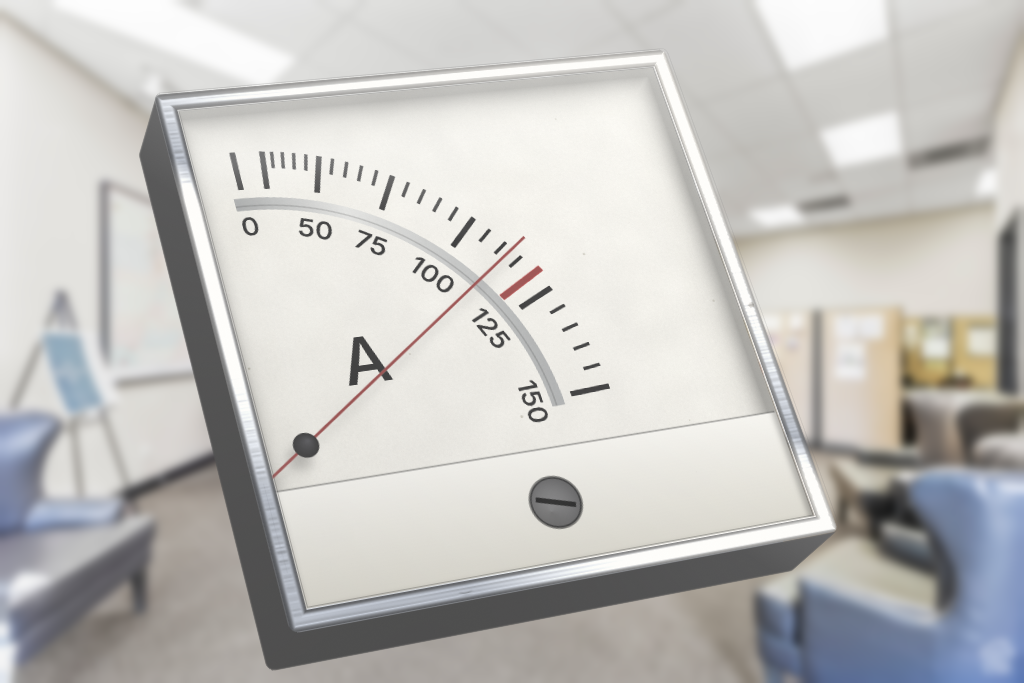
112.5 A
